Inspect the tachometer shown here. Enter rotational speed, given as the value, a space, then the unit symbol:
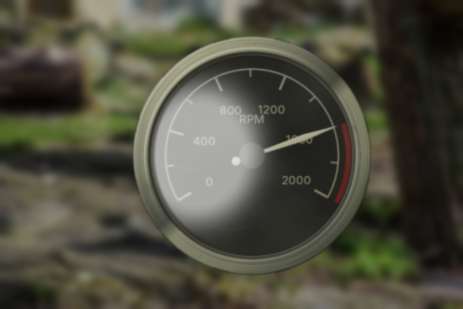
1600 rpm
